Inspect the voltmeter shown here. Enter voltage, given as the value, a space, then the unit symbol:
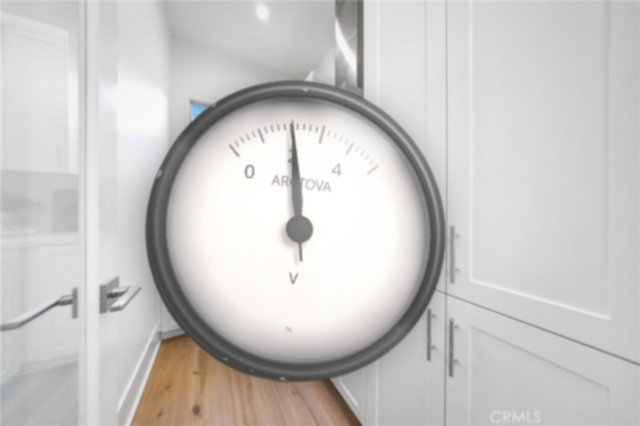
2 V
